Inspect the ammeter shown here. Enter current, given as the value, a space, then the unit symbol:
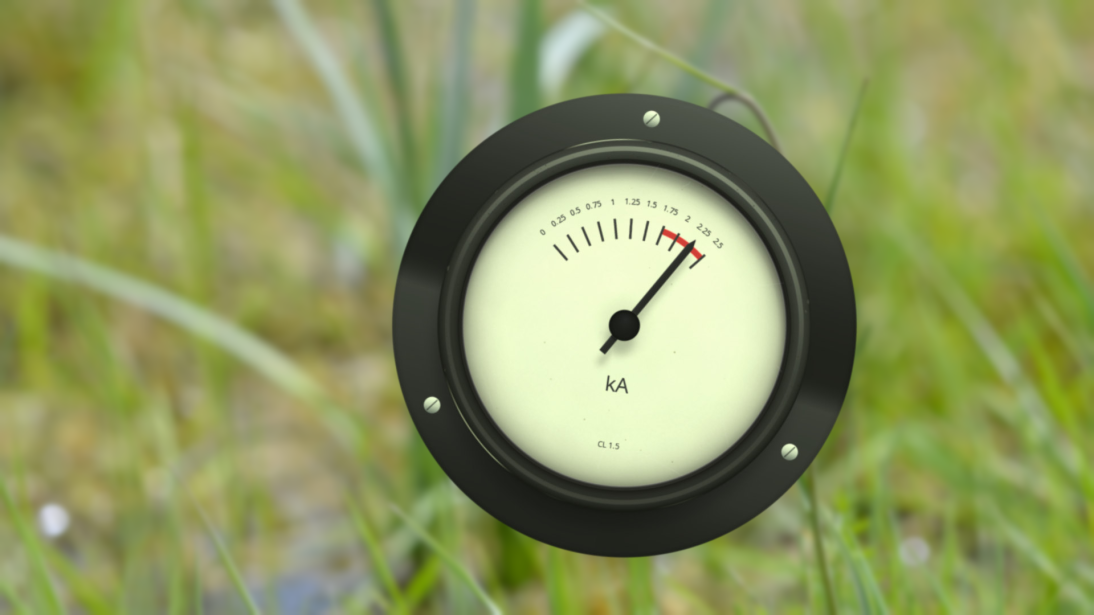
2.25 kA
